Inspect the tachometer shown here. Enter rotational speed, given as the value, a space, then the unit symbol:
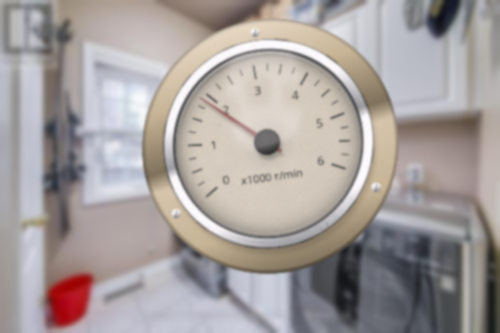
1875 rpm
